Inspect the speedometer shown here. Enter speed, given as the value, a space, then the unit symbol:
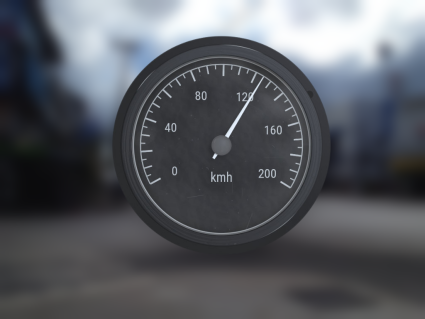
125 km/h
